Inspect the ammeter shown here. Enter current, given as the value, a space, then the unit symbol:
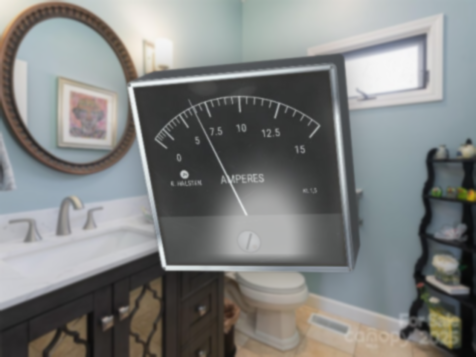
6.5 A
